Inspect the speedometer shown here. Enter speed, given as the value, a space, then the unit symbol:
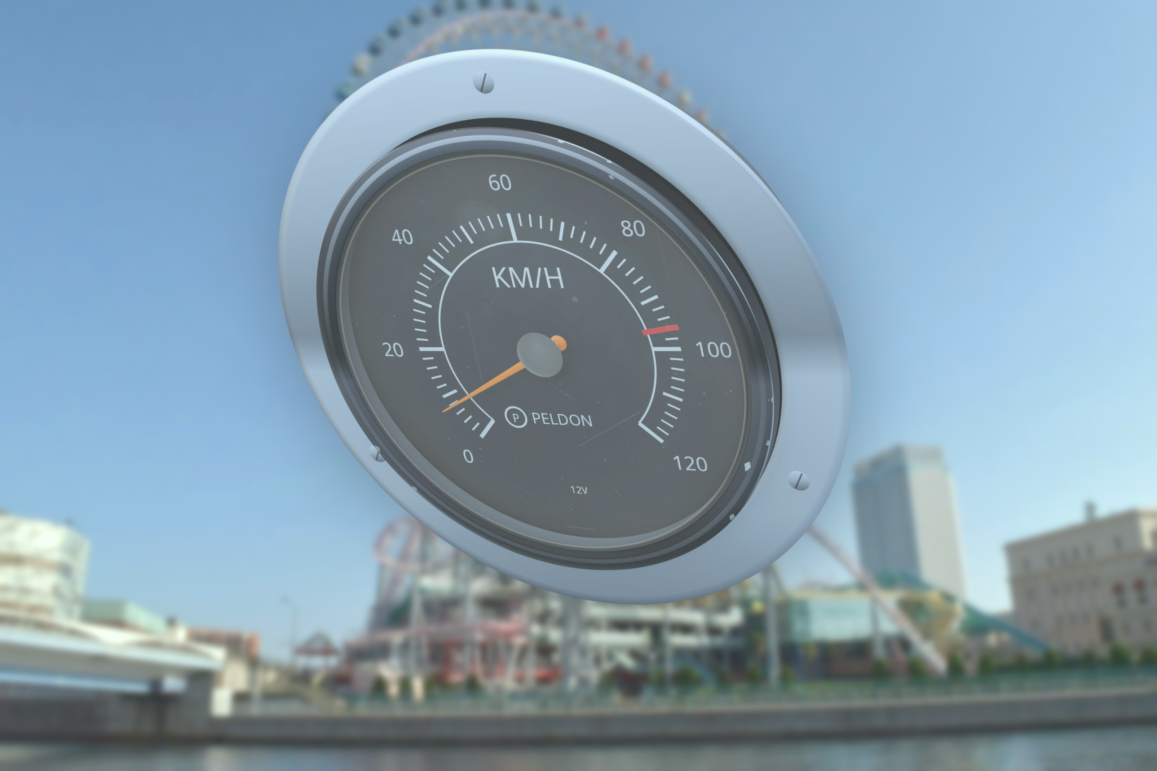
8 km/h
